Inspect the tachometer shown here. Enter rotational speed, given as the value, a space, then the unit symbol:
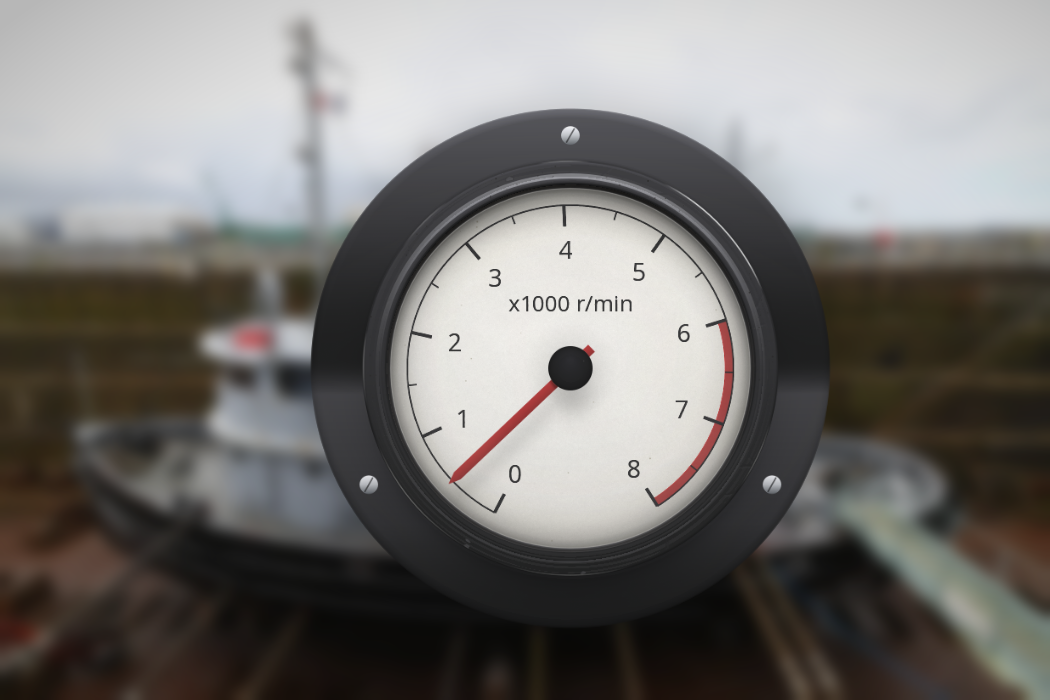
500 rpm
